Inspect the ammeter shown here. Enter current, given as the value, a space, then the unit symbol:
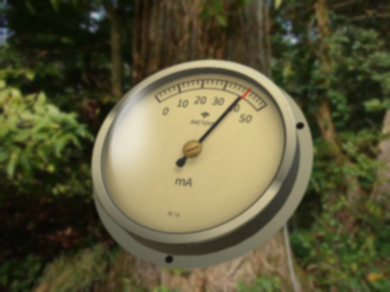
40 mA
